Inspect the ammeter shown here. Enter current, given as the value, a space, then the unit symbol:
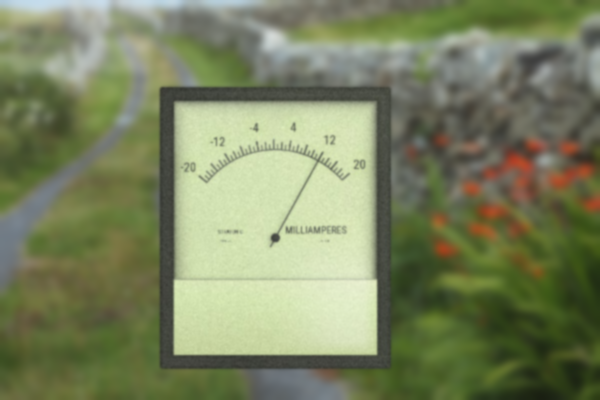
12 mA
